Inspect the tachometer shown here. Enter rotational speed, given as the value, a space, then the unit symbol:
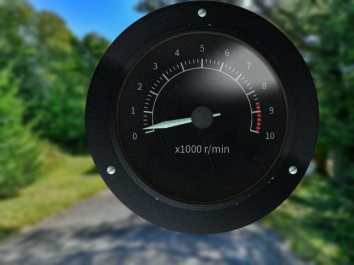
200 rpm
